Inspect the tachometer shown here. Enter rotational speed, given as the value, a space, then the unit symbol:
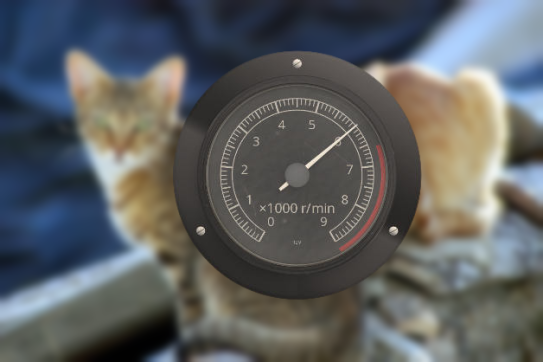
6000 rpm
